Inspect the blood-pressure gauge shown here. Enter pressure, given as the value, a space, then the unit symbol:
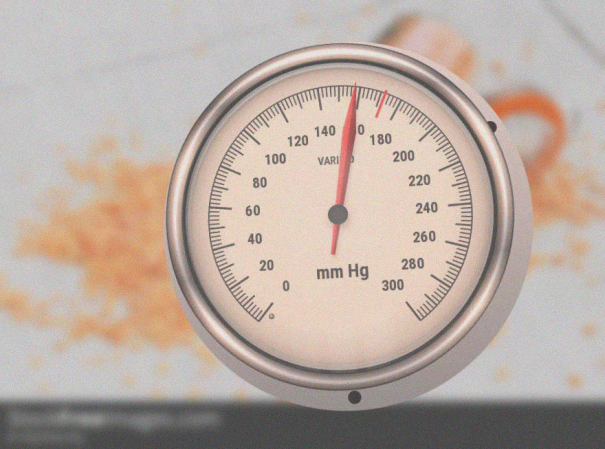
158 mmHg
